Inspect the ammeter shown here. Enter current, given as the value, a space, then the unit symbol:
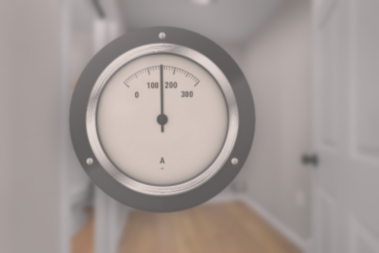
150 A
